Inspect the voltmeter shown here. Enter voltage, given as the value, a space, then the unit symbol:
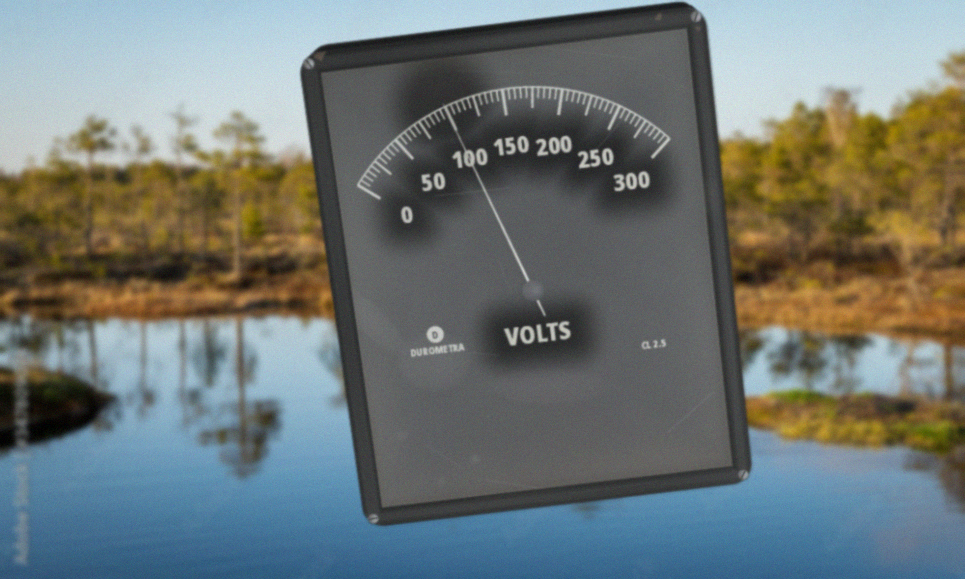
100 V
